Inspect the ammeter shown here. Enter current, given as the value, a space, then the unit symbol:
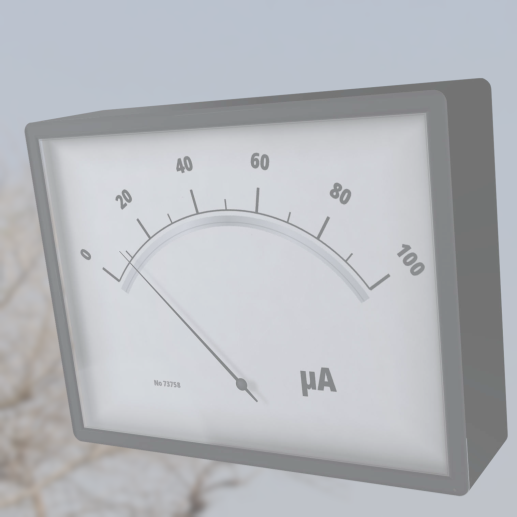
10 µA
